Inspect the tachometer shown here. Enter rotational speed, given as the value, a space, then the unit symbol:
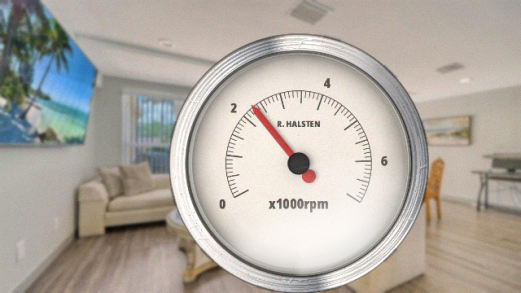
2300 rpm
